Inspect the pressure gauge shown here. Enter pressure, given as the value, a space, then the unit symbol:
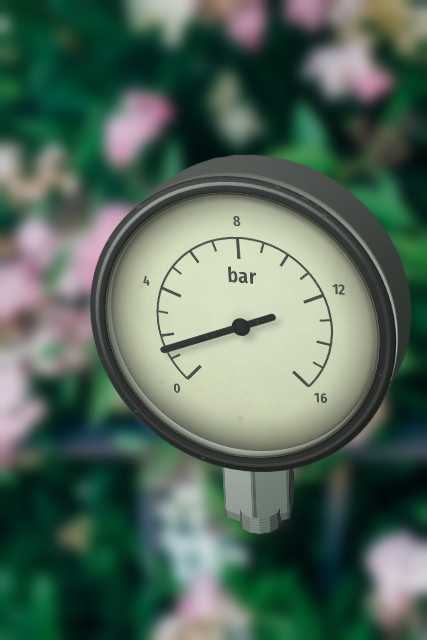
1.5 bar
